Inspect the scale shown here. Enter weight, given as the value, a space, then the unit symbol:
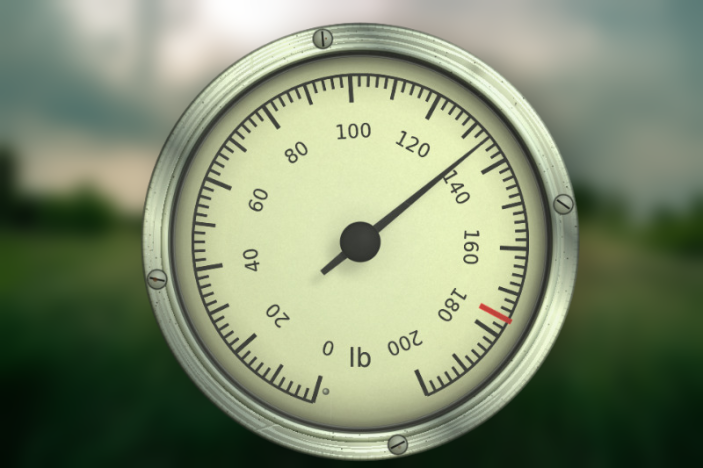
134 lb
